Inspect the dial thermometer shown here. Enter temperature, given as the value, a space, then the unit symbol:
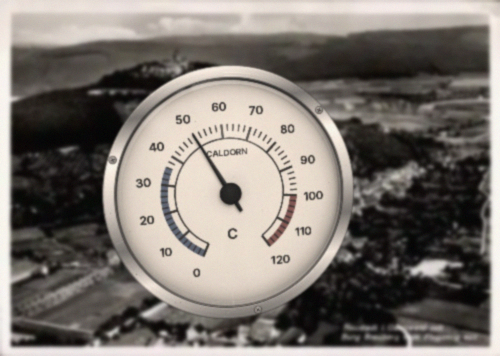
50 °C
